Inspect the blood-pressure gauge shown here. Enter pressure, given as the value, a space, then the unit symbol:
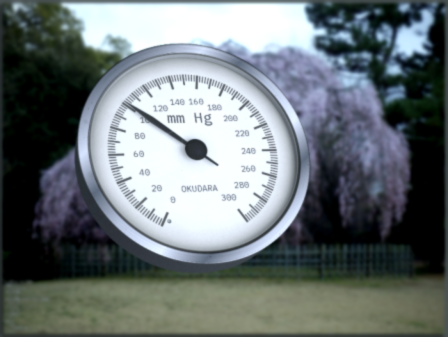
100 mmHg
